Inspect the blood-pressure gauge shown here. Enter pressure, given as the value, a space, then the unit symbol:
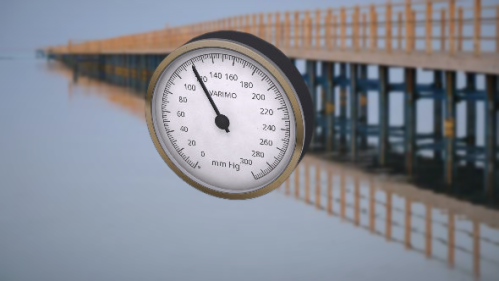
120 mmHg
